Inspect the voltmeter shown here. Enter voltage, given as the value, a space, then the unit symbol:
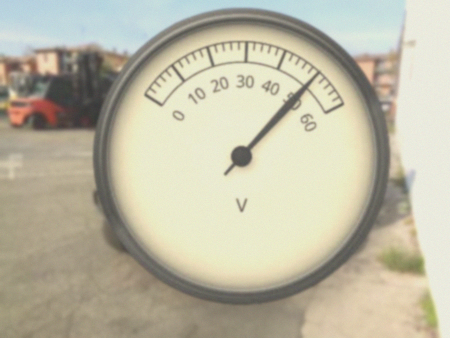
50 V
